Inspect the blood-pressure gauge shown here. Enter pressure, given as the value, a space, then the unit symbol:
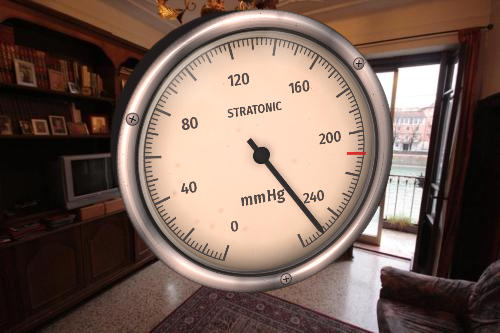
250 mmHg
